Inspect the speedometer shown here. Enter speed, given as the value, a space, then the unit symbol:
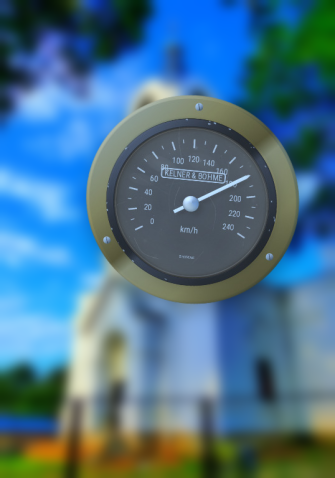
180 km/h
